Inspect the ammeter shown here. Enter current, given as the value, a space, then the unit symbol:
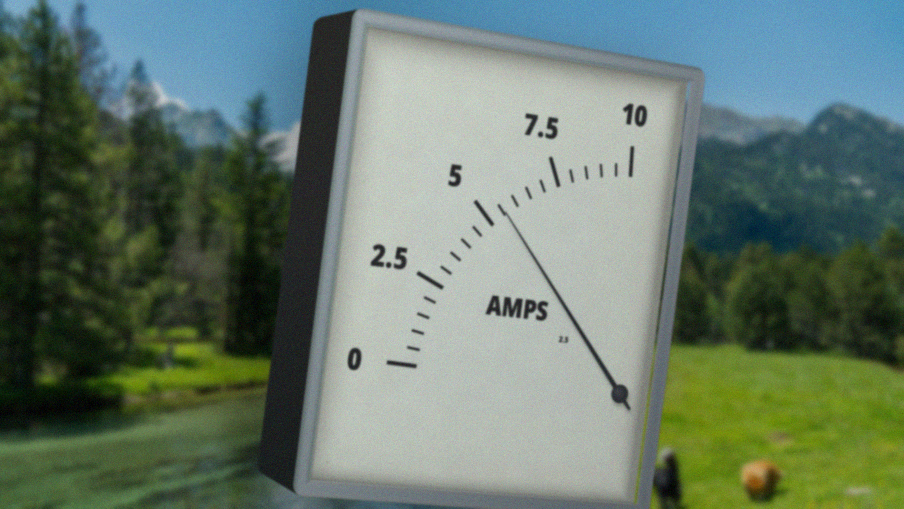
5.5 A
